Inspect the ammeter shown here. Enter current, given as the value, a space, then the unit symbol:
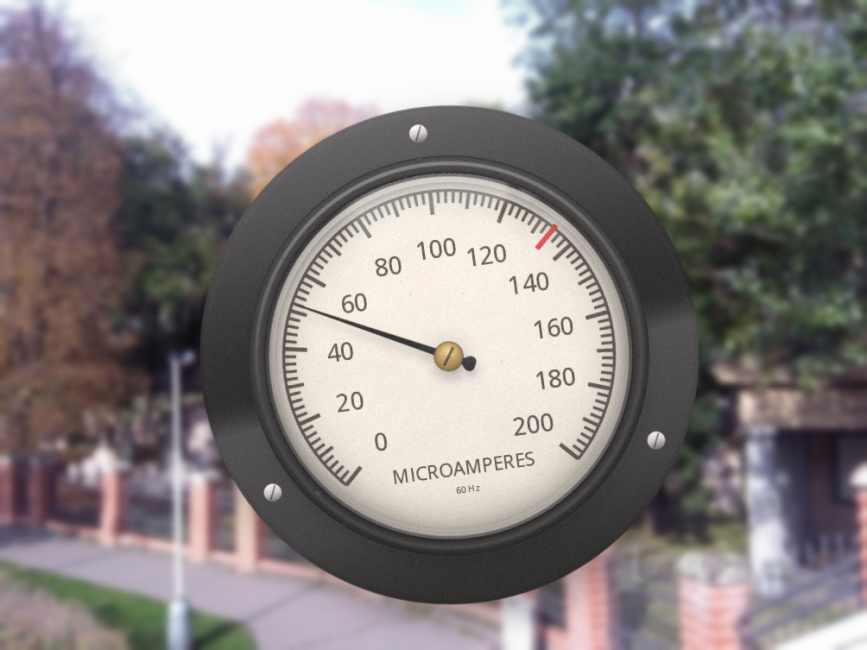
52 µA
